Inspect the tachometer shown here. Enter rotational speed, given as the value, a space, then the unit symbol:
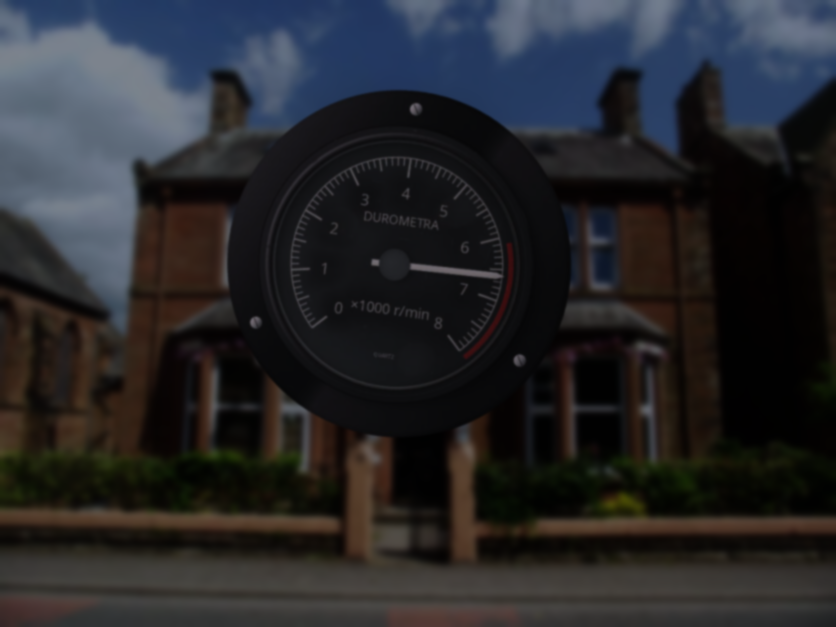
6600 rpm
